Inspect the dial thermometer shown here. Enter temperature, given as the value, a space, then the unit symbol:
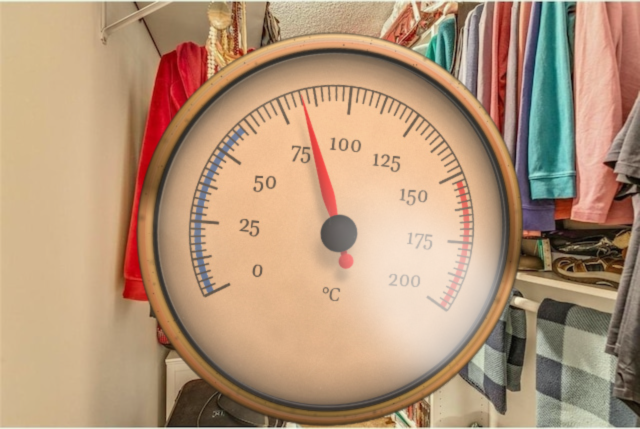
82.5 °C
